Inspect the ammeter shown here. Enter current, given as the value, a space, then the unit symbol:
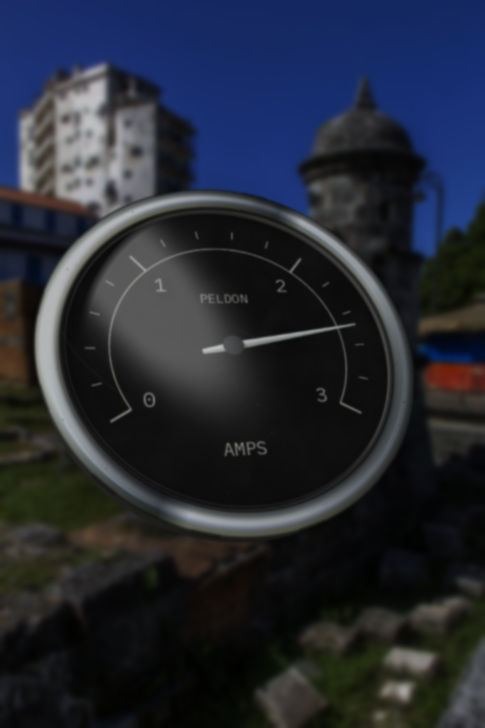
2.5 A
